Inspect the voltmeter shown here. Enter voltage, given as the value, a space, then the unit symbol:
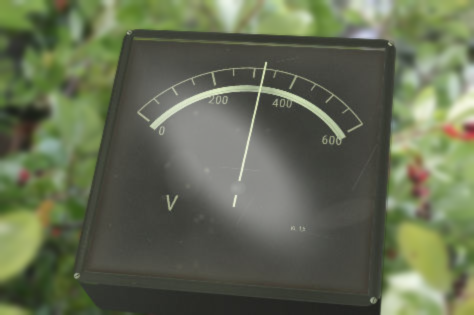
325 V
